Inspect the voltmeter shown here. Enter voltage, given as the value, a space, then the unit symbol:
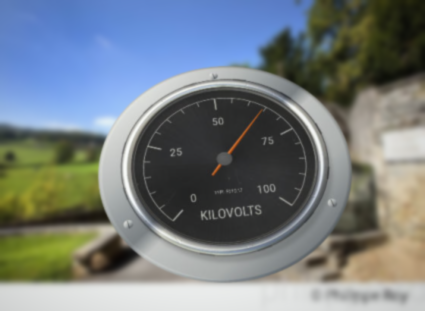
65 kV
